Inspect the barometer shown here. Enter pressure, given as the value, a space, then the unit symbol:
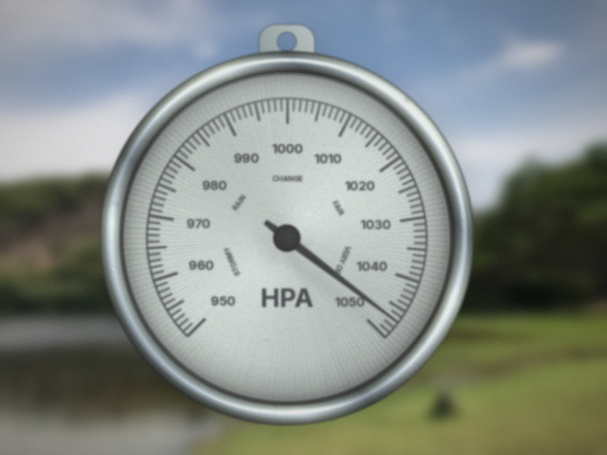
1047 hPa
